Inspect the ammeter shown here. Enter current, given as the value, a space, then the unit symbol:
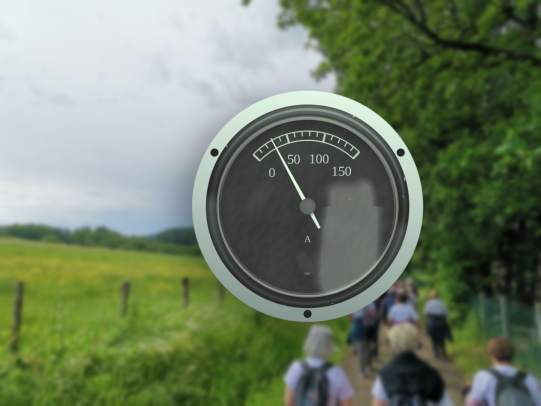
30 A
